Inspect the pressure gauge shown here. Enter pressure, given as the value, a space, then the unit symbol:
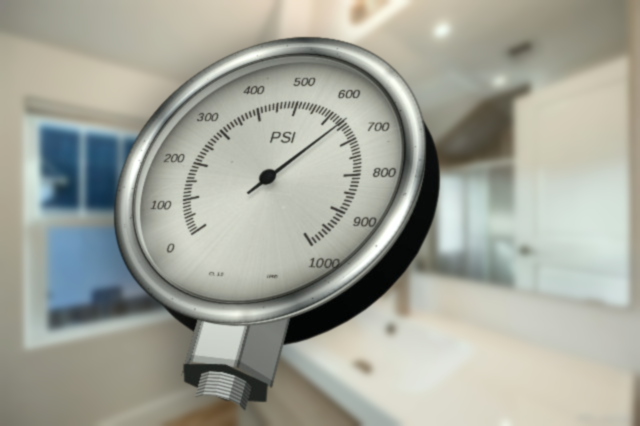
650 psi
